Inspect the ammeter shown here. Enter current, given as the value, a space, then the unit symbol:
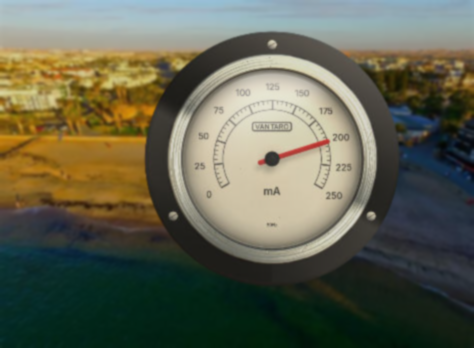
200 mA
